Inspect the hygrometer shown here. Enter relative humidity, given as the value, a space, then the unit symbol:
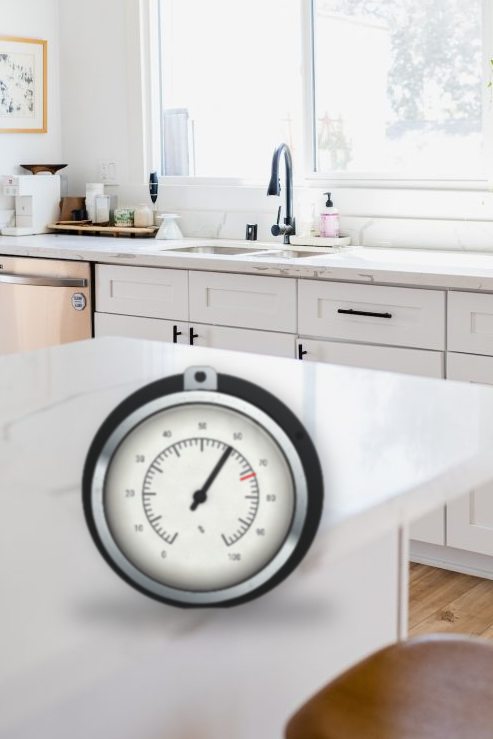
60 %
